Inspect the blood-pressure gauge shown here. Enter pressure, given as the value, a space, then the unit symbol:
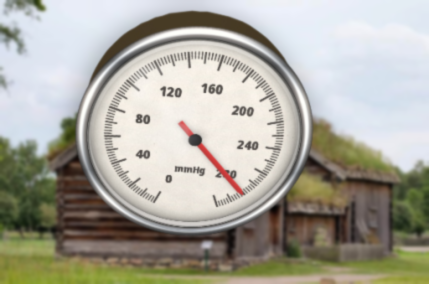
280 mmHg
